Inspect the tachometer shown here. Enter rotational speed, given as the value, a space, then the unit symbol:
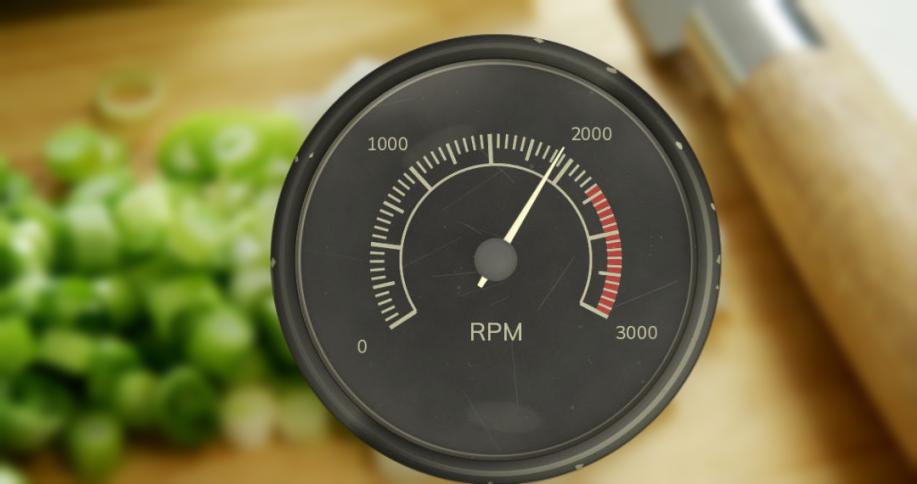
1925 rpm
